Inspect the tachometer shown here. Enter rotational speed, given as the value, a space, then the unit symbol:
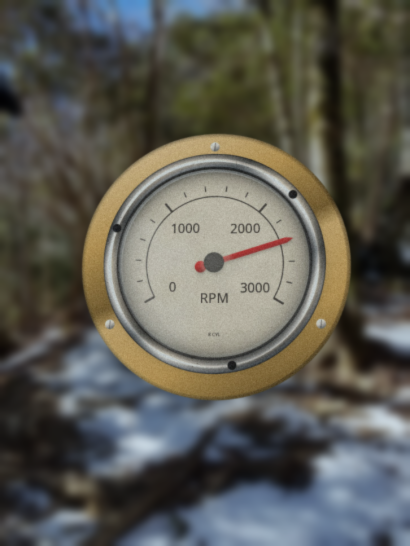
2400 rpm
